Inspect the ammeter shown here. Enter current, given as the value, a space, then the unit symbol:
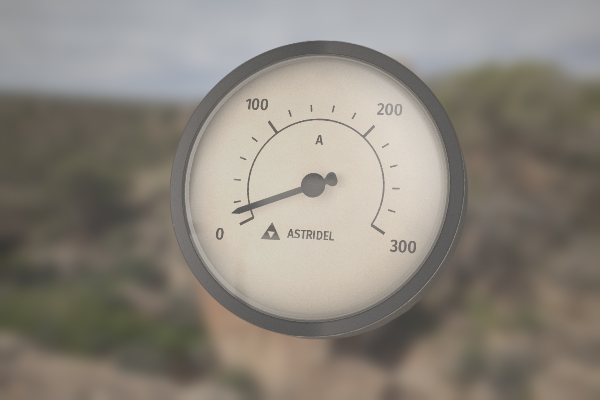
10 A
